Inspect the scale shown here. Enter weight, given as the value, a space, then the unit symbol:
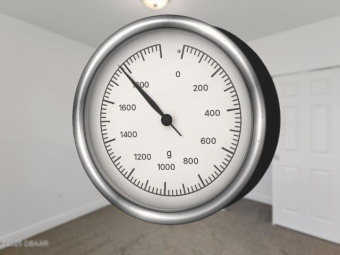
1780 g
